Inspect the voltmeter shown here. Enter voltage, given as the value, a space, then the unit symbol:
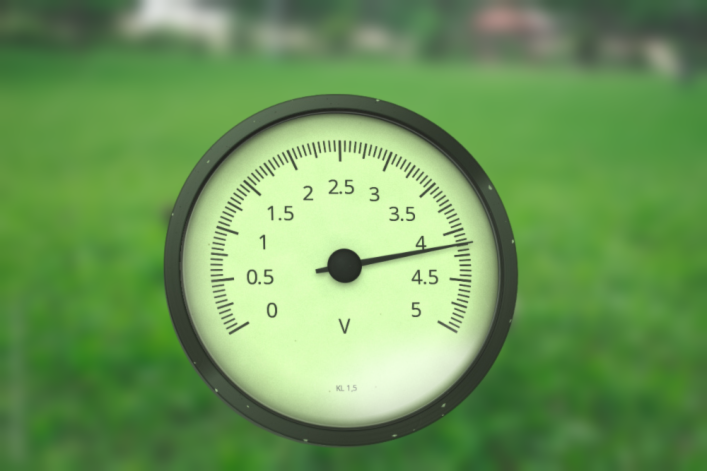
4.15 V
